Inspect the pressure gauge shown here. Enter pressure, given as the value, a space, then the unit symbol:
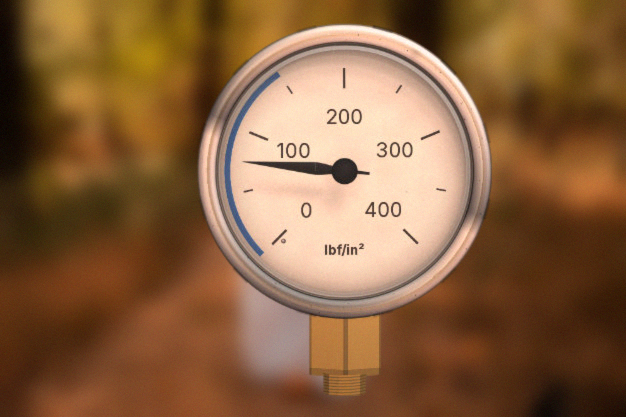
75 psi
